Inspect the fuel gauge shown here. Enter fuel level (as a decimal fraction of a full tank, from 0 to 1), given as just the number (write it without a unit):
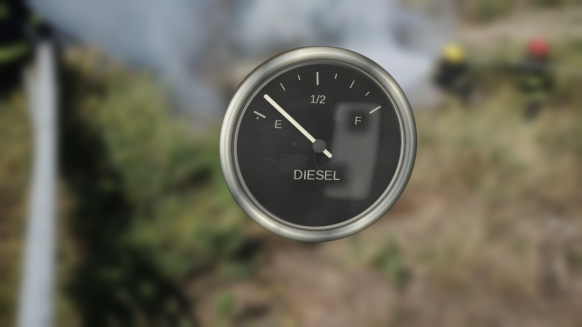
0.125
